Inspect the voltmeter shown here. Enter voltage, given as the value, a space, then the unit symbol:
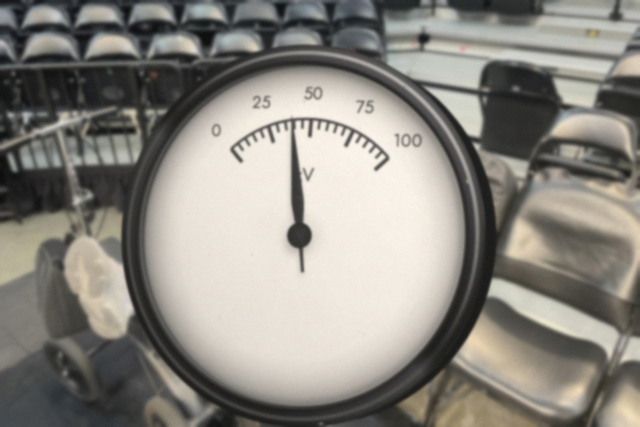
40 kV
